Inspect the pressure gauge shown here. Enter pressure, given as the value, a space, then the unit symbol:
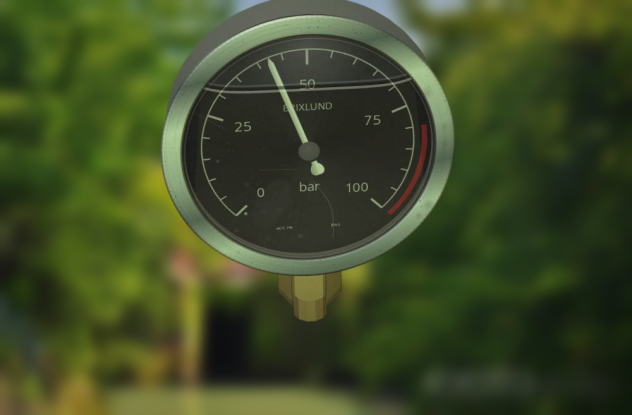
42.5 bar
